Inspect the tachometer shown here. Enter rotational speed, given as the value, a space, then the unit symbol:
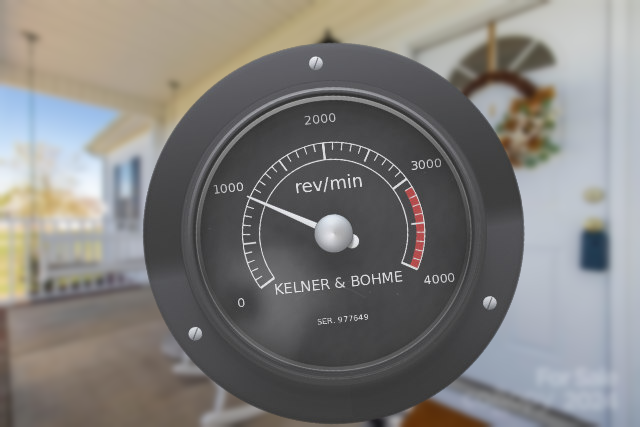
1000 rpm
